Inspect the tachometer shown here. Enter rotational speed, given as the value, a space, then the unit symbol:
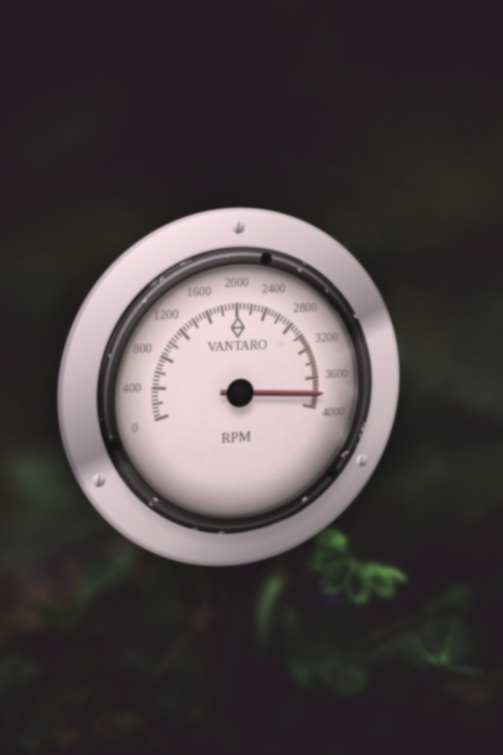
3800 rpm
